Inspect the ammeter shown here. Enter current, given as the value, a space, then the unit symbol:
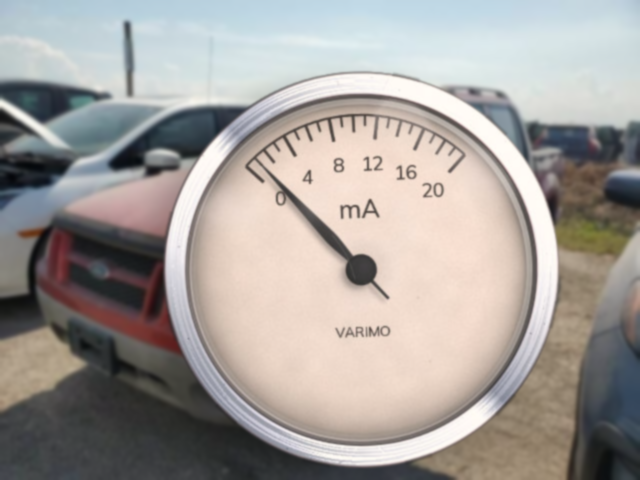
1 mA
